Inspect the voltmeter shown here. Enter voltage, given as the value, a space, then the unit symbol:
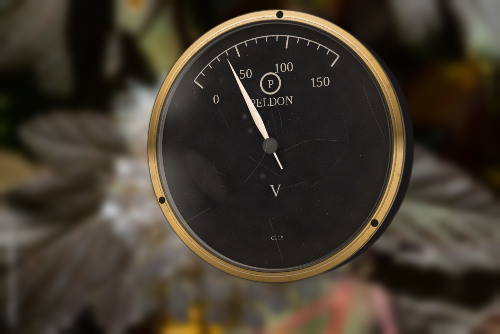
40 V
